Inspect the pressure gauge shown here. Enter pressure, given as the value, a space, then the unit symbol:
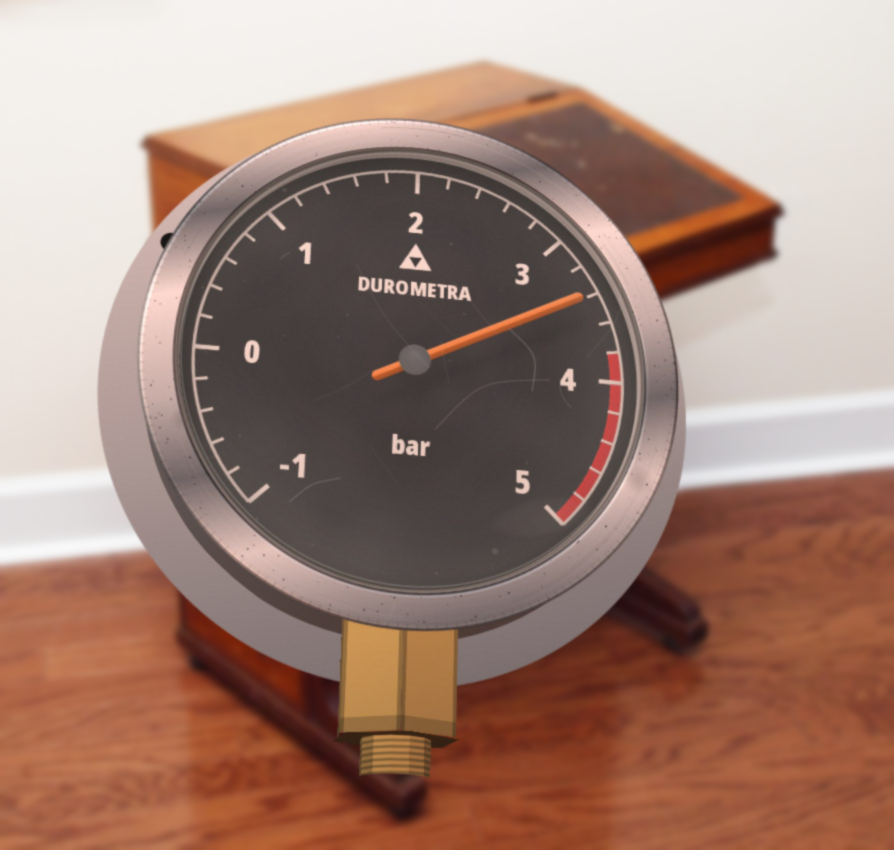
3.4 bar
